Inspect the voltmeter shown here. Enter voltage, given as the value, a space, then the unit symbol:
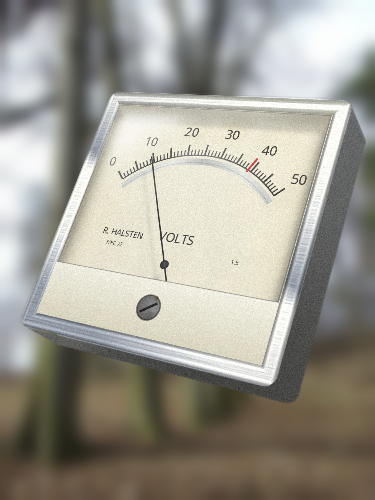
10 V
